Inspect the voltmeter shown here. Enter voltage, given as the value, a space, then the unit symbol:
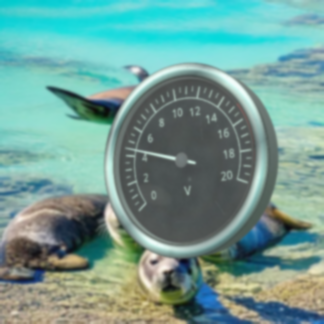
4.5 V
